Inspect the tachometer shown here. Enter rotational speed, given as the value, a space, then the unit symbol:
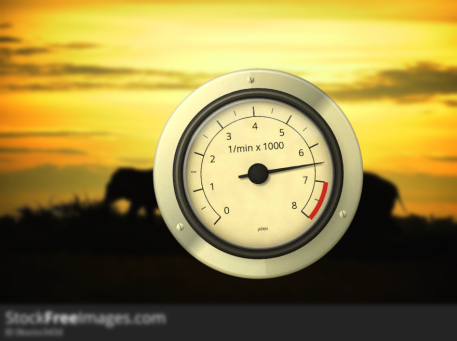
6500 rpm
